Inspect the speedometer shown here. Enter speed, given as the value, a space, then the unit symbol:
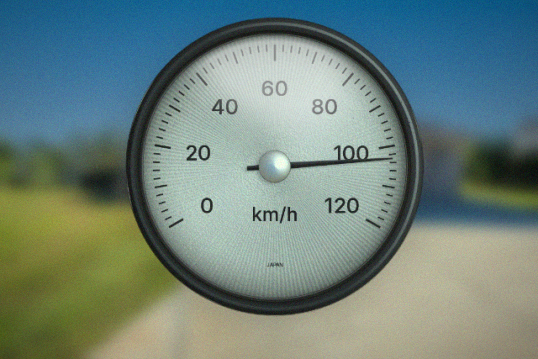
103 km/h
